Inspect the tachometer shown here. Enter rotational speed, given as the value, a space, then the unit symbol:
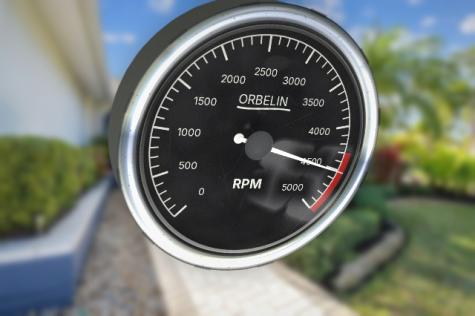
4500 rpm
